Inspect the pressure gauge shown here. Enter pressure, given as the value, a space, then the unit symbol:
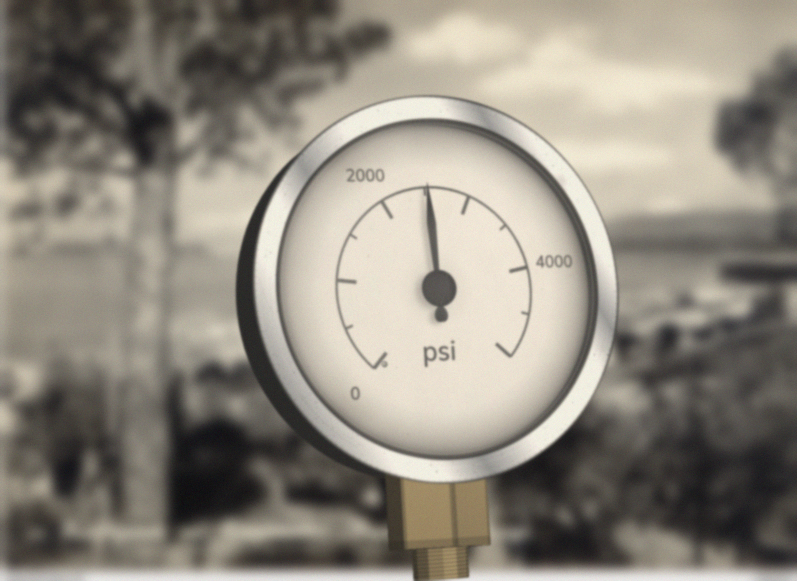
2500 psi
